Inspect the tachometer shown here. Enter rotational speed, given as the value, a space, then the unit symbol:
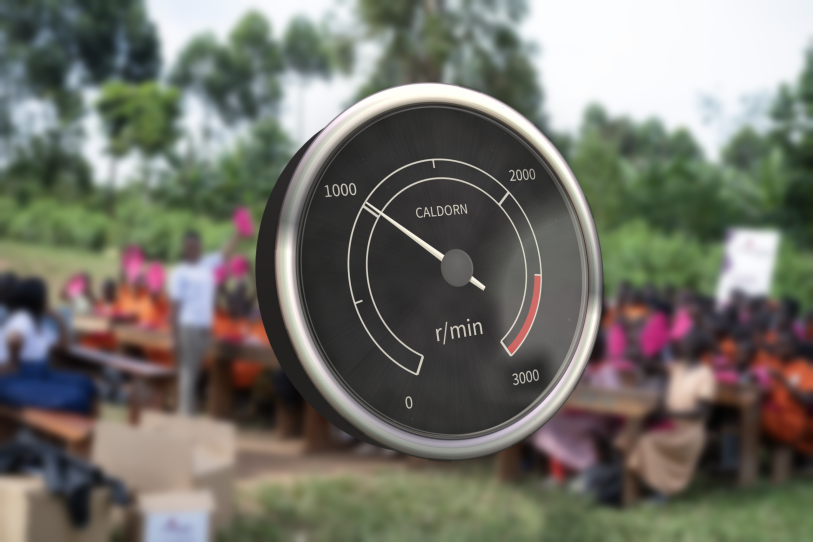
1000 rpm
